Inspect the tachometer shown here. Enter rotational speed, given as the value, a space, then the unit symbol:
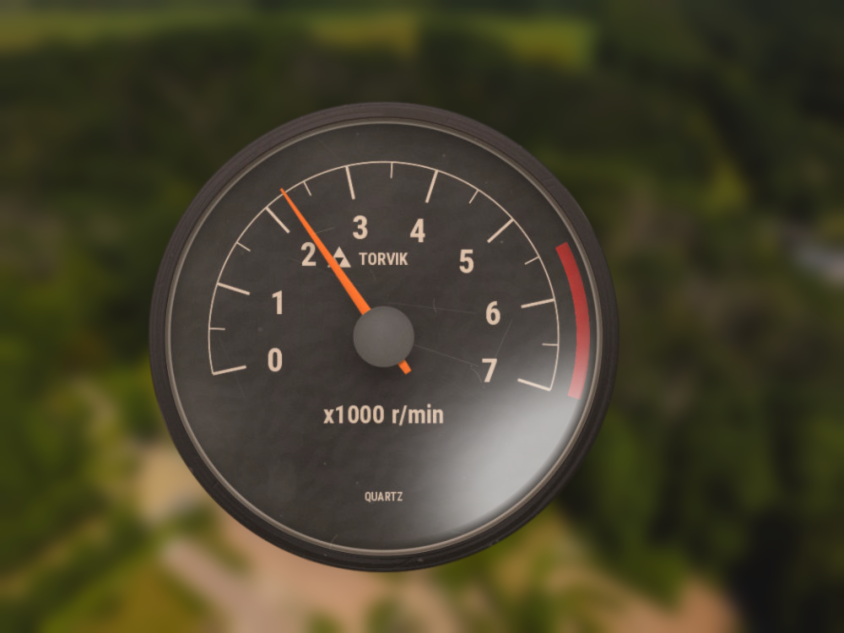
2250 rpm
